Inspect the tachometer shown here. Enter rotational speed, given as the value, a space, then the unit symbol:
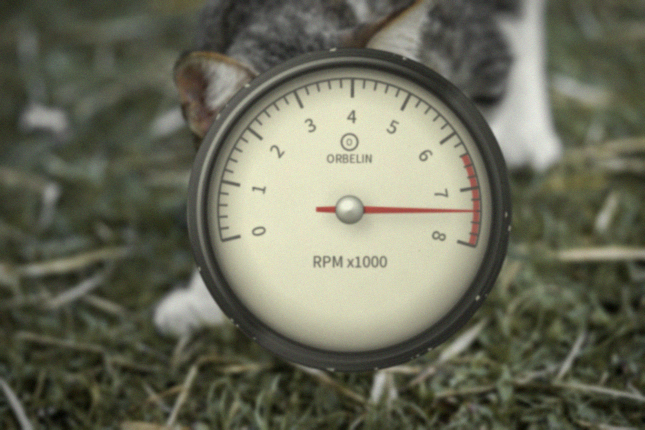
7400 rpm
